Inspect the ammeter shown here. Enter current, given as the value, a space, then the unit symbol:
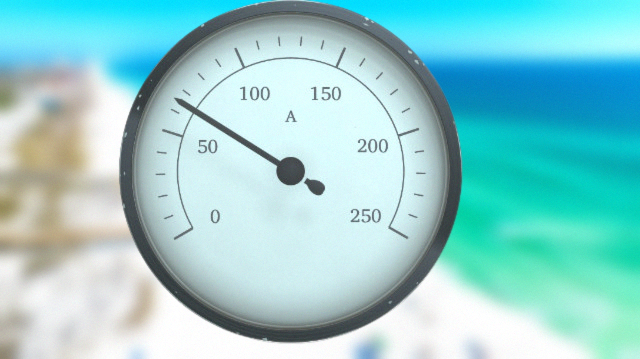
65 A
